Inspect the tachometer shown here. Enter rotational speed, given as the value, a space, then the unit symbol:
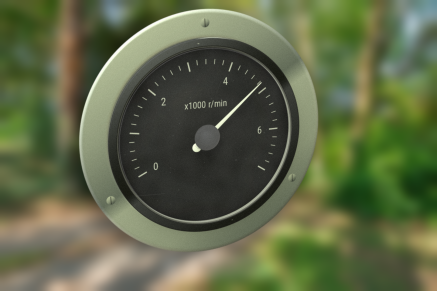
4800 rpm
